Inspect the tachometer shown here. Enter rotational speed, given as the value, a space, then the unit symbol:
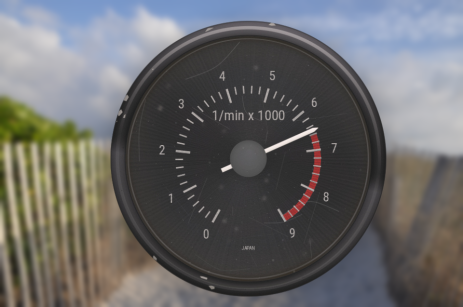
6500 rpm
